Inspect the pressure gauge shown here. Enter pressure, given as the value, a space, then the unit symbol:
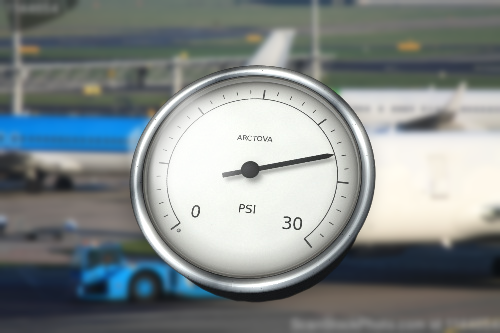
23 psi
